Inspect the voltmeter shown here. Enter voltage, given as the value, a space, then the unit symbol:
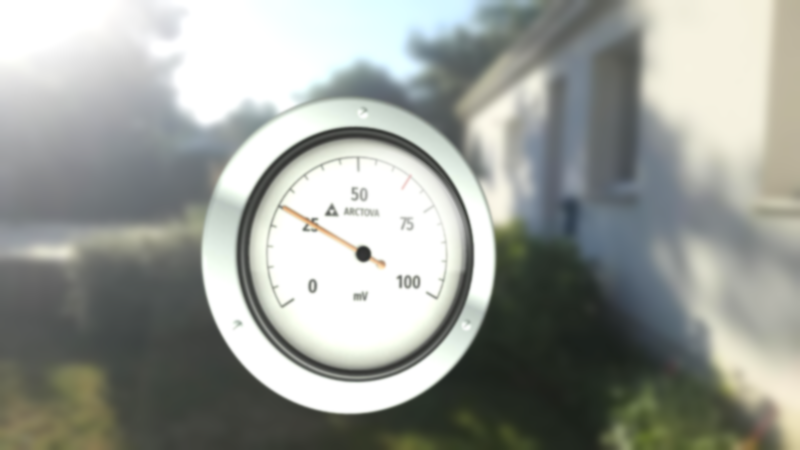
25 mV
